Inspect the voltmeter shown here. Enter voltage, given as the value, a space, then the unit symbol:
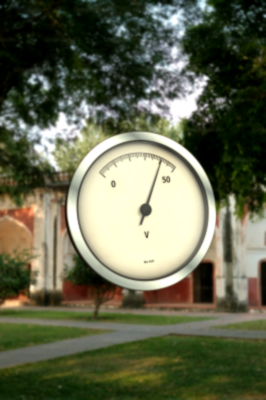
40 V
